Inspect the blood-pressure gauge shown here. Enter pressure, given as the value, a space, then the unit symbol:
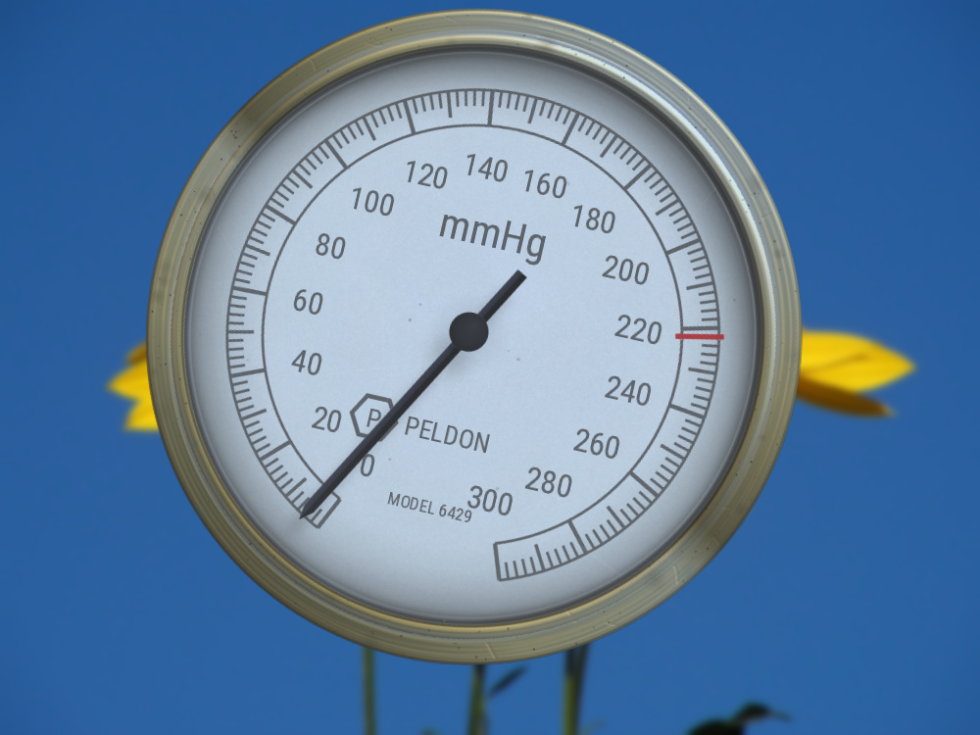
4 mmHg
